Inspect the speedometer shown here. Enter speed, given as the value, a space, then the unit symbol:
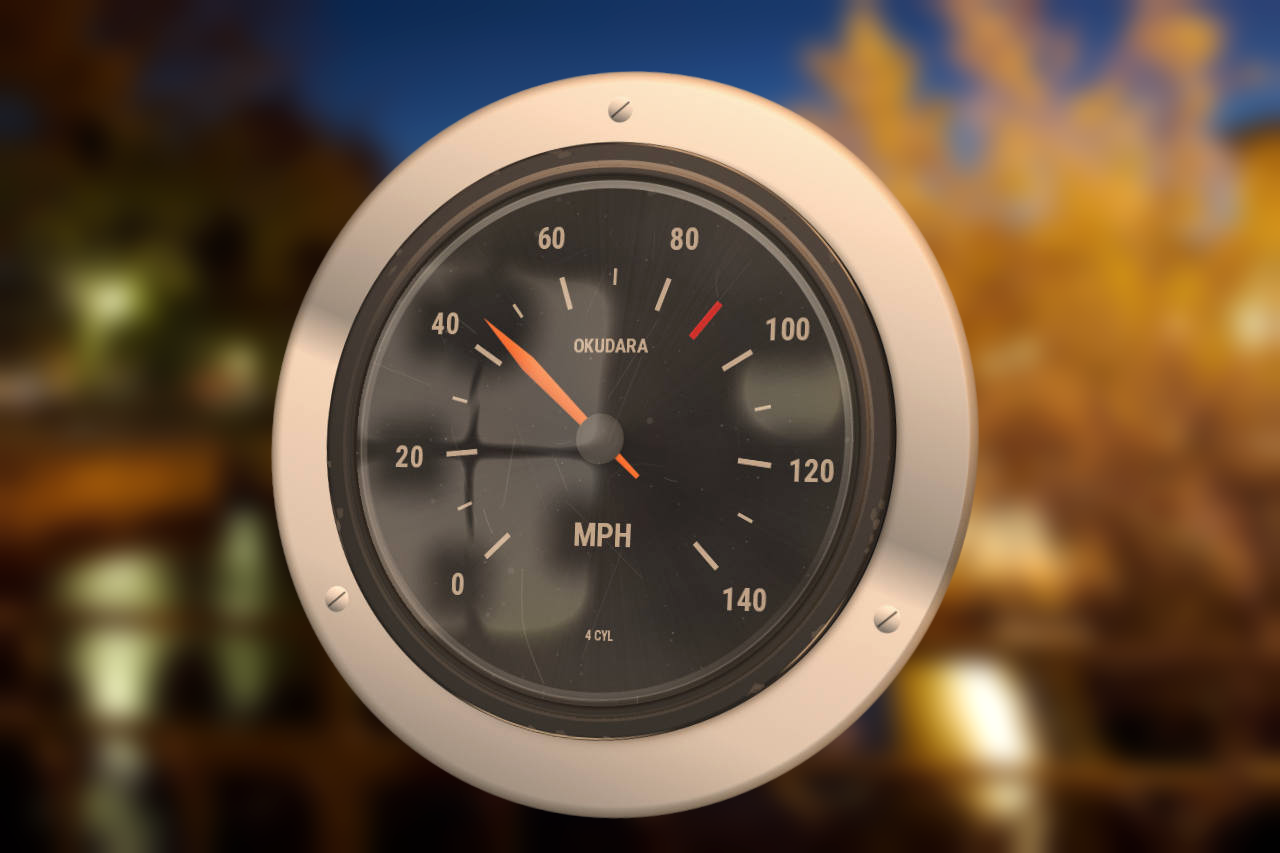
45 mph
